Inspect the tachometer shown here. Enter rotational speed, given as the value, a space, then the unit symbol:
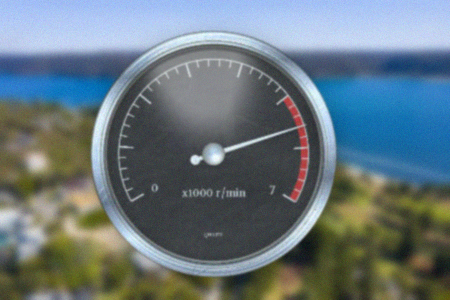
5600 rpm
